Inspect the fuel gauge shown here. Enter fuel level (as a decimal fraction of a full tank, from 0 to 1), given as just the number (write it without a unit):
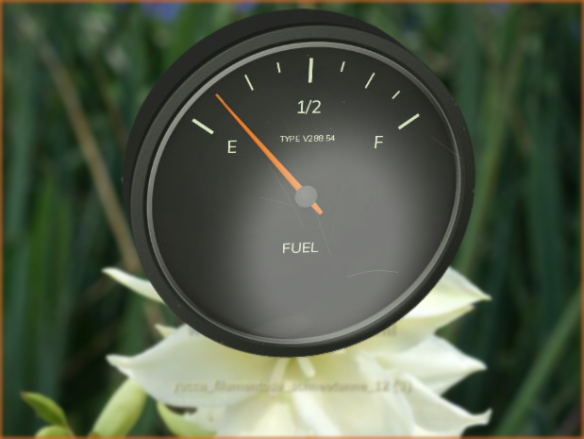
0.125
